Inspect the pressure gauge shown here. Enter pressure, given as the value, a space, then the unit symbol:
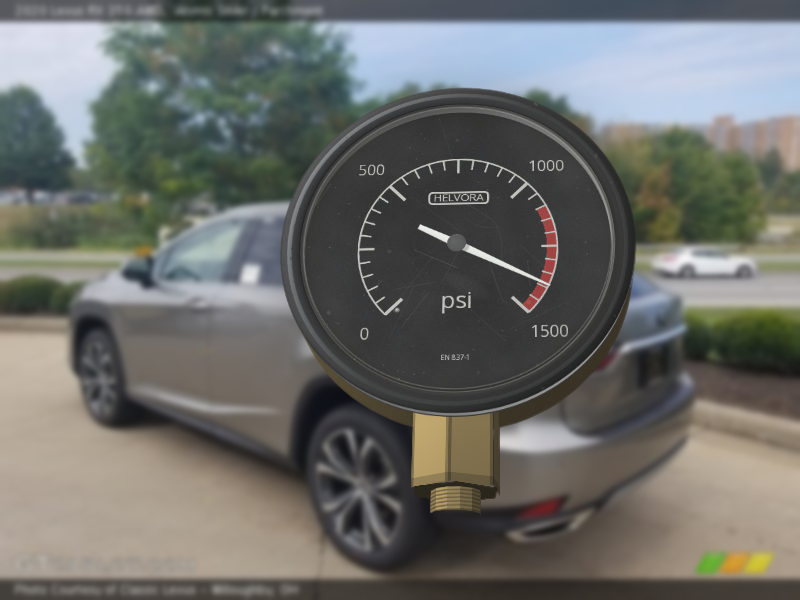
1400 psi
